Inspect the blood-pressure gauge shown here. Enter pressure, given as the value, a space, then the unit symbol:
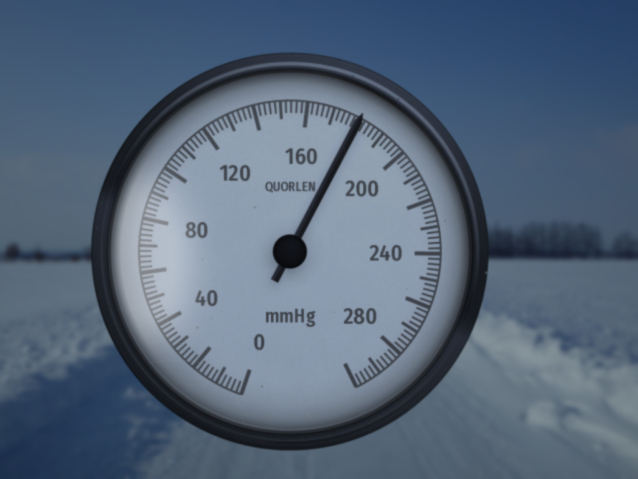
180 mmHg
